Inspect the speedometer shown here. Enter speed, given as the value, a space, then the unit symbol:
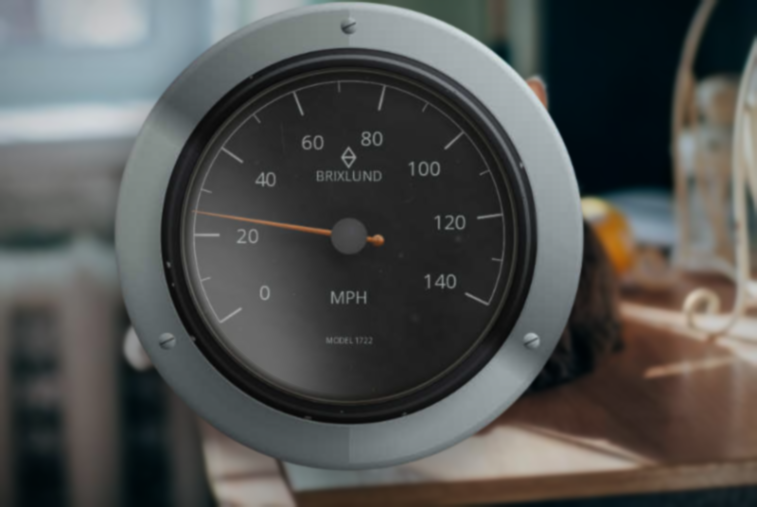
25 mph
